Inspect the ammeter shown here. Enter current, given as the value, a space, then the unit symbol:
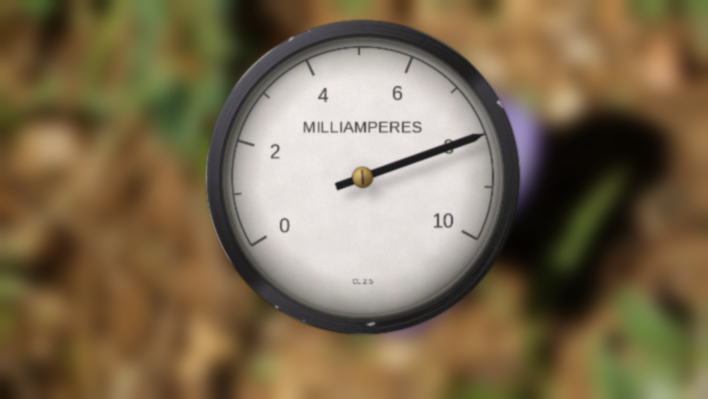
8 mA
